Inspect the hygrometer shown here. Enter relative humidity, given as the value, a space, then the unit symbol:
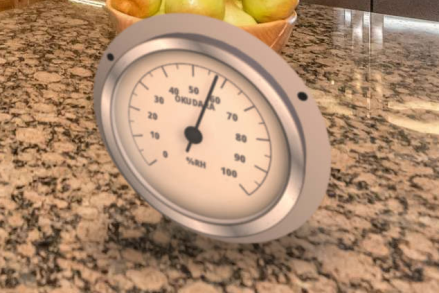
57.5 %
